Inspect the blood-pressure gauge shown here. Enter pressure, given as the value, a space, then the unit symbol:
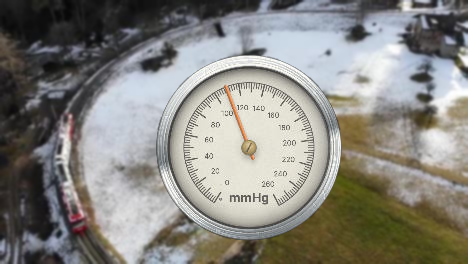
110 mmHg
